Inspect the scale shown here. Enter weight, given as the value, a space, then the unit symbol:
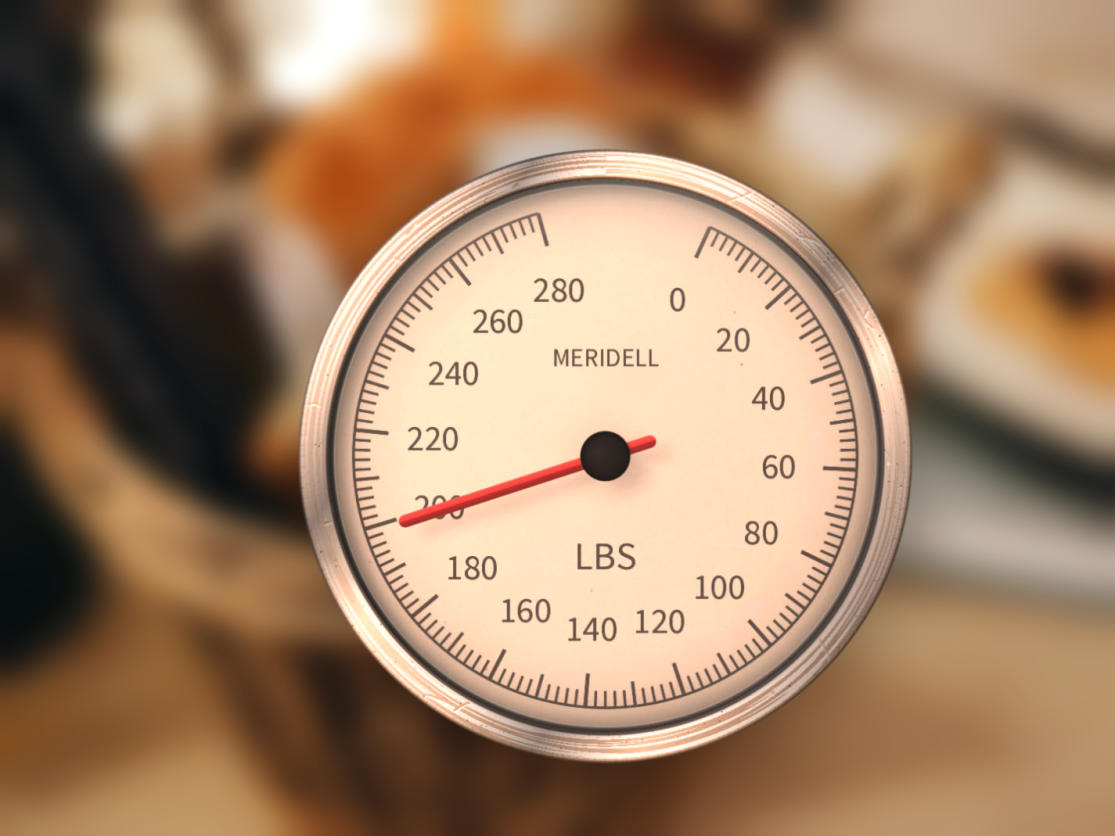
199 lb
